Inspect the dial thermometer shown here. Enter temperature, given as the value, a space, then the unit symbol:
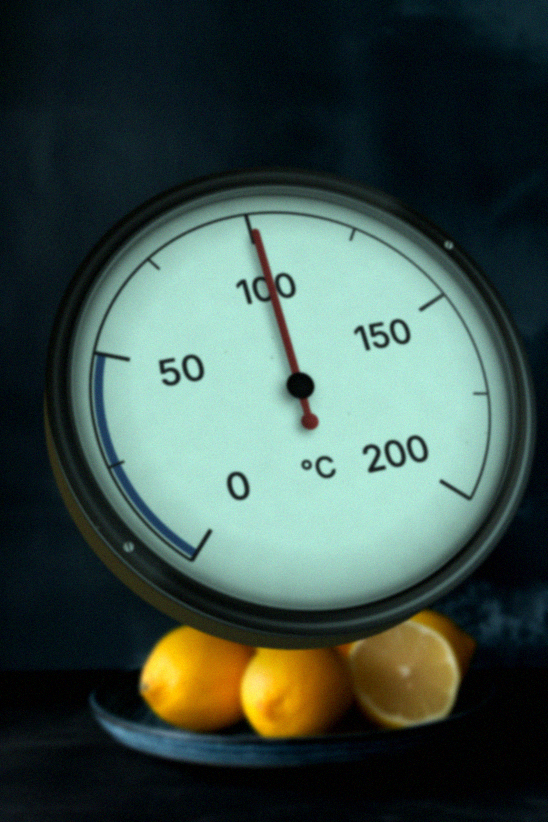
100 °C
